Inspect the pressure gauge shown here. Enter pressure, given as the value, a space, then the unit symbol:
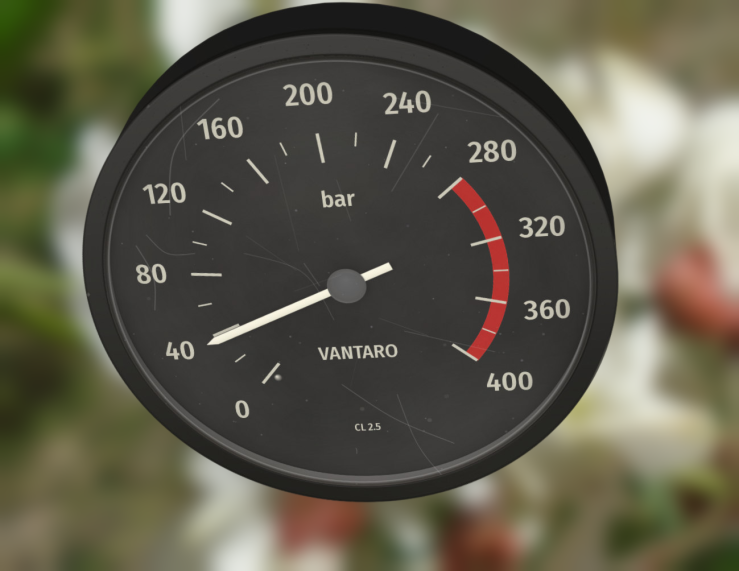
40 bar
